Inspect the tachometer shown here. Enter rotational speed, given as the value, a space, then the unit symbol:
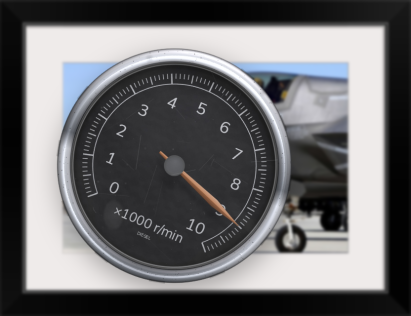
9000 rpm
